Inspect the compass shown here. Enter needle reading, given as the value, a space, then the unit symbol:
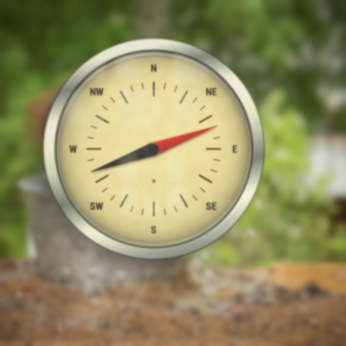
70 °
